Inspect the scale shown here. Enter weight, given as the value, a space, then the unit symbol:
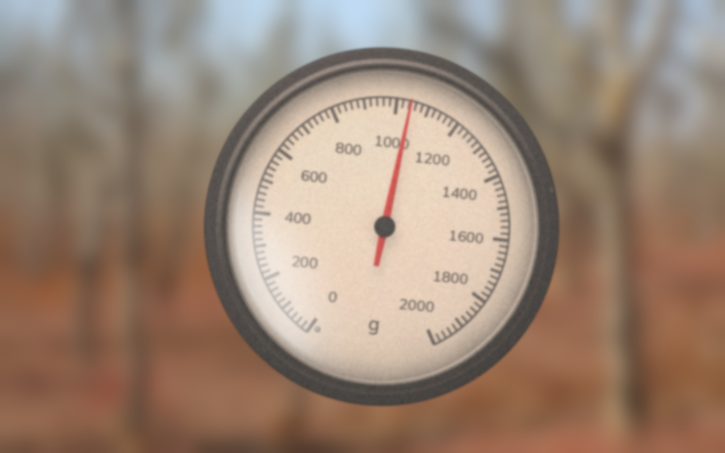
1040 g
